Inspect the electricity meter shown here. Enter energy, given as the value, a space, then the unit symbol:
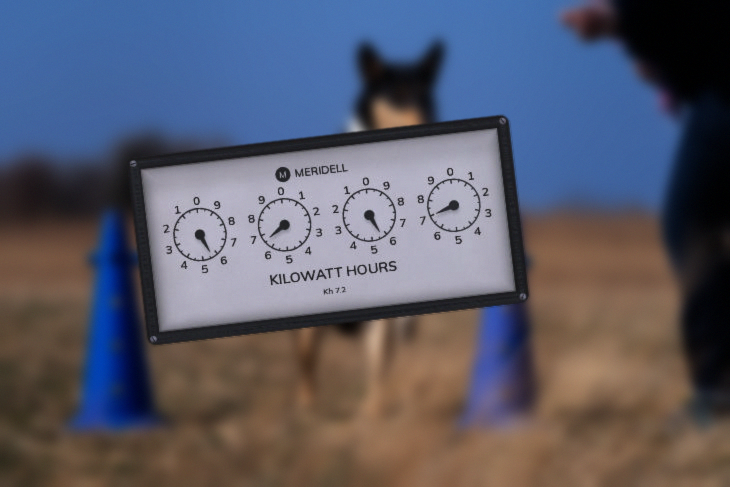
5657 kWh
